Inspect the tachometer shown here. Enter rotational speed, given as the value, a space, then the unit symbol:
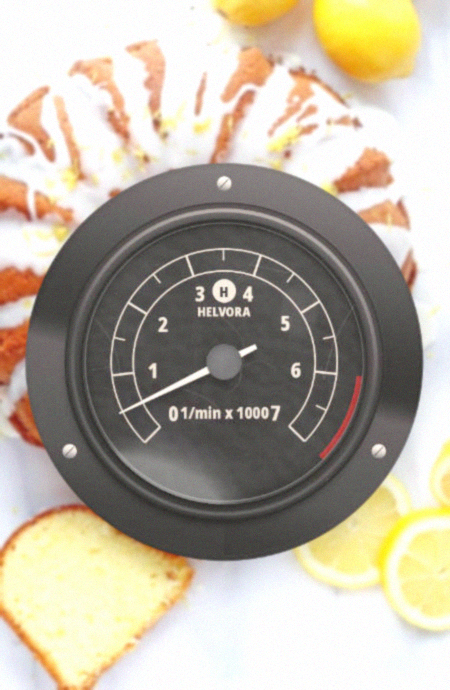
500 rpm
